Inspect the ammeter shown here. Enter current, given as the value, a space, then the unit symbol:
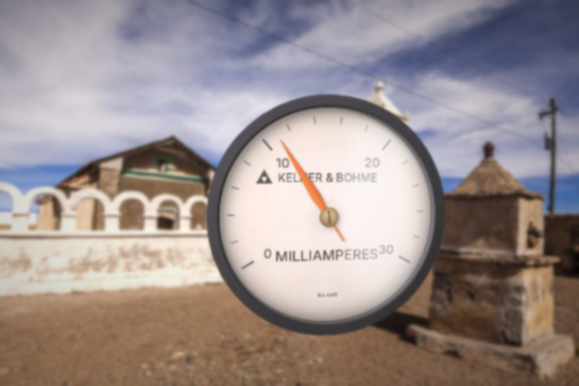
11 mA
